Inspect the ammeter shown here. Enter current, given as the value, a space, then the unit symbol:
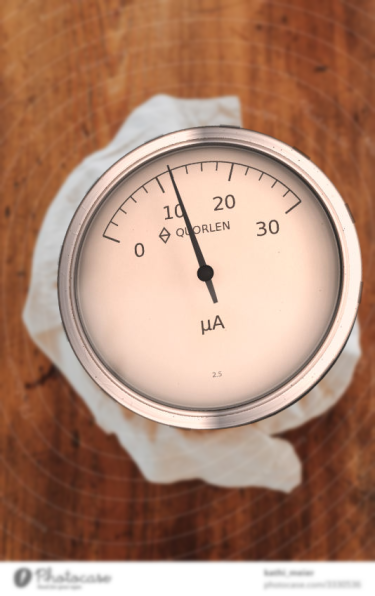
12 µA
